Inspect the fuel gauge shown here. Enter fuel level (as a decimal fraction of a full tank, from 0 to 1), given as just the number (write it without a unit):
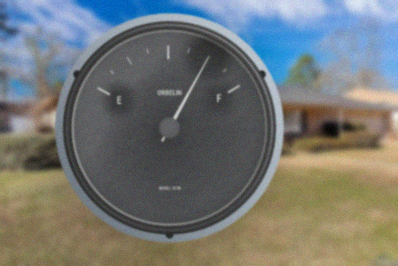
0.75
